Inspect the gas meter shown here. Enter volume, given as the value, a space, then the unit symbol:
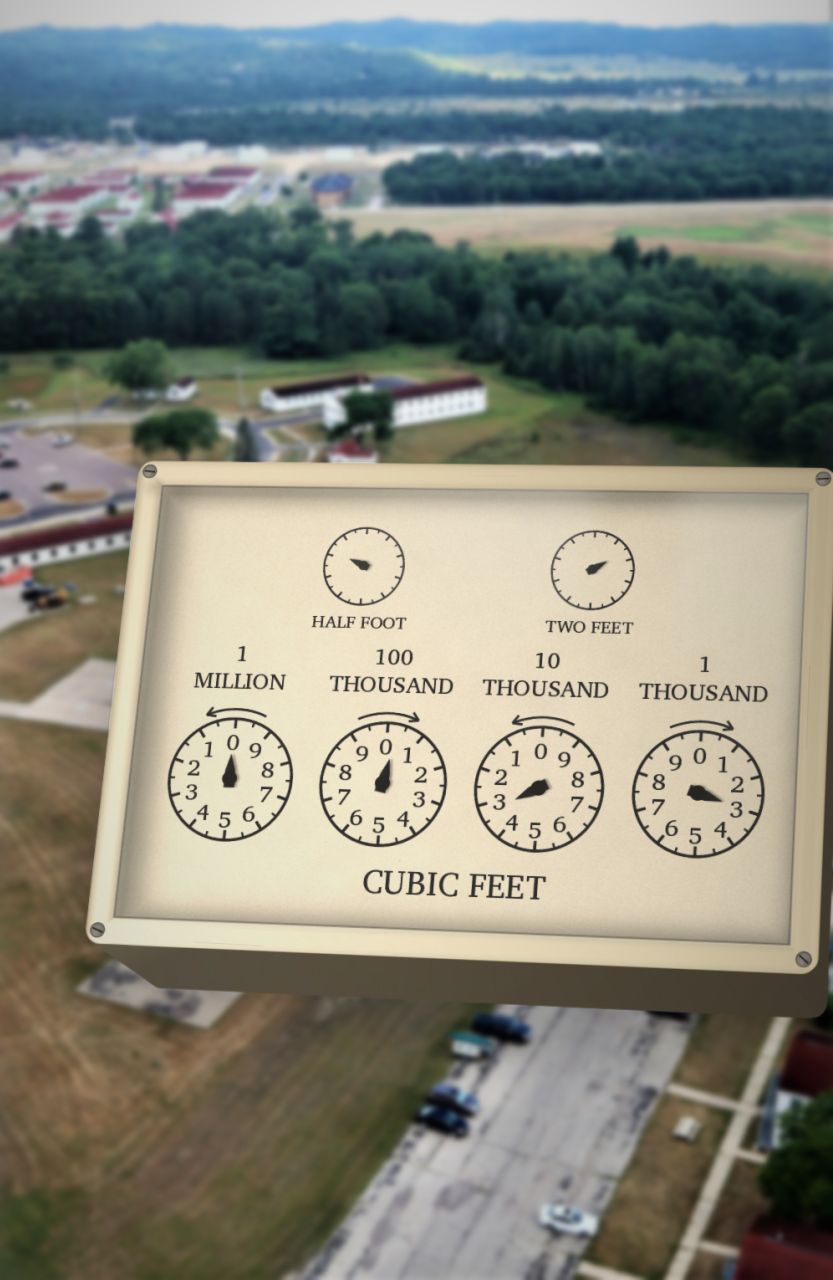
3300 ft³
